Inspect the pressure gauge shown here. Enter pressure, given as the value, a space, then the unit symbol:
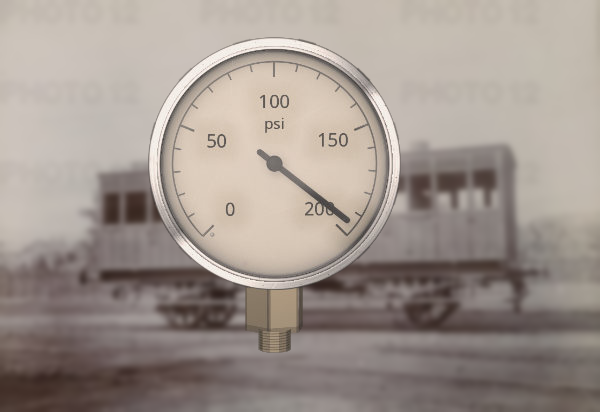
195 psi
